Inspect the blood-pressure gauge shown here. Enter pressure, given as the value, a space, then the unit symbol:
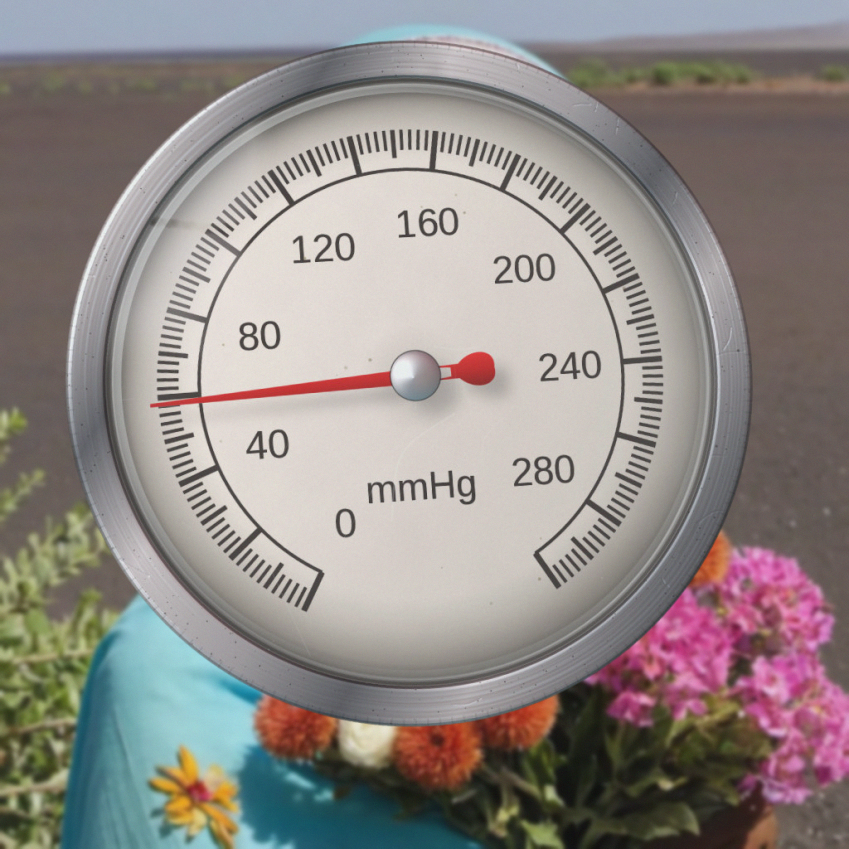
58 mmHg
